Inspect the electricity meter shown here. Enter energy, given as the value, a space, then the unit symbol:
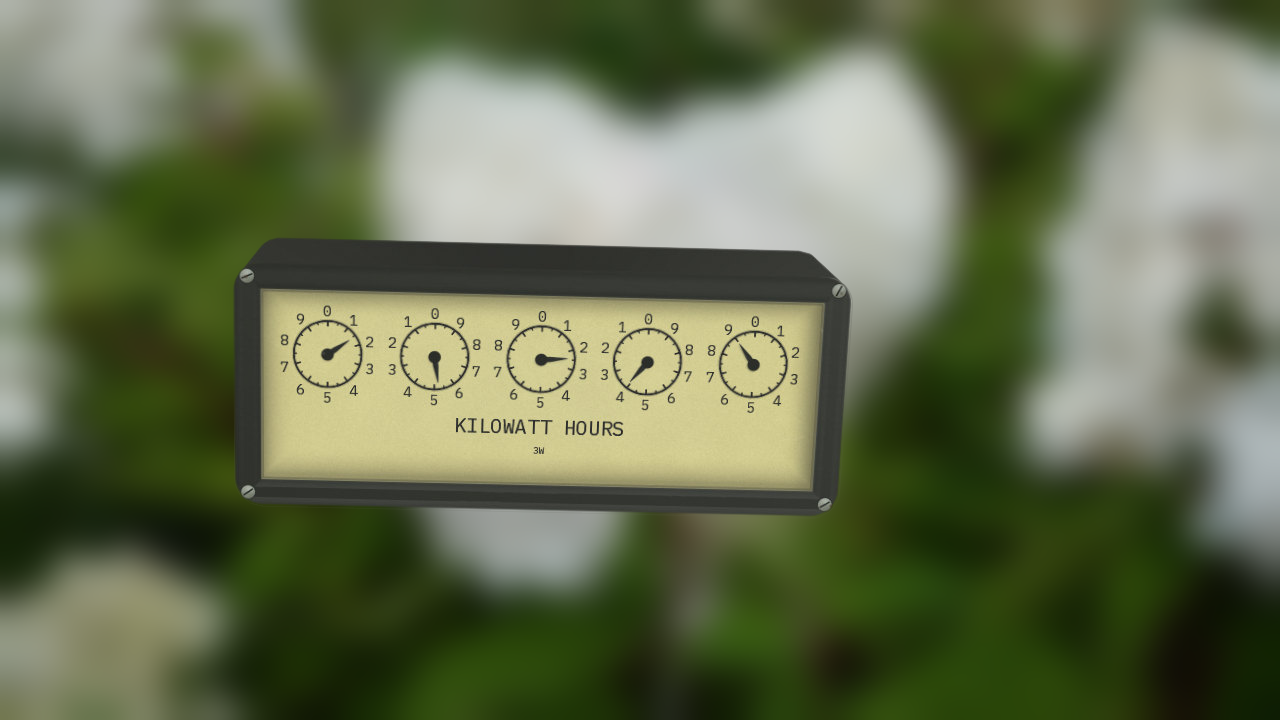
15239 kWh
